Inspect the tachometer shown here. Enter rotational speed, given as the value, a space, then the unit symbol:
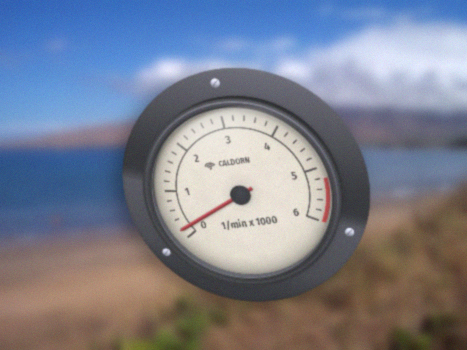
200 rpm
